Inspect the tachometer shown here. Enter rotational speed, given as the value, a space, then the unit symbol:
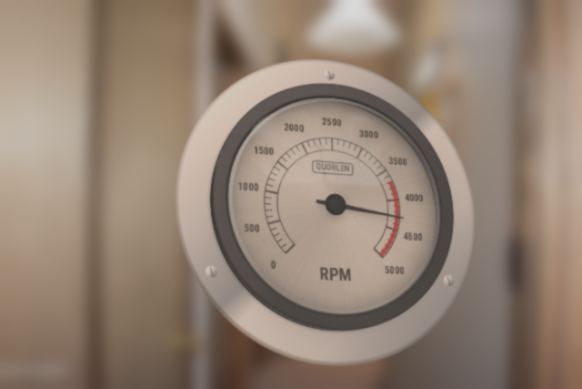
4300 rpm
